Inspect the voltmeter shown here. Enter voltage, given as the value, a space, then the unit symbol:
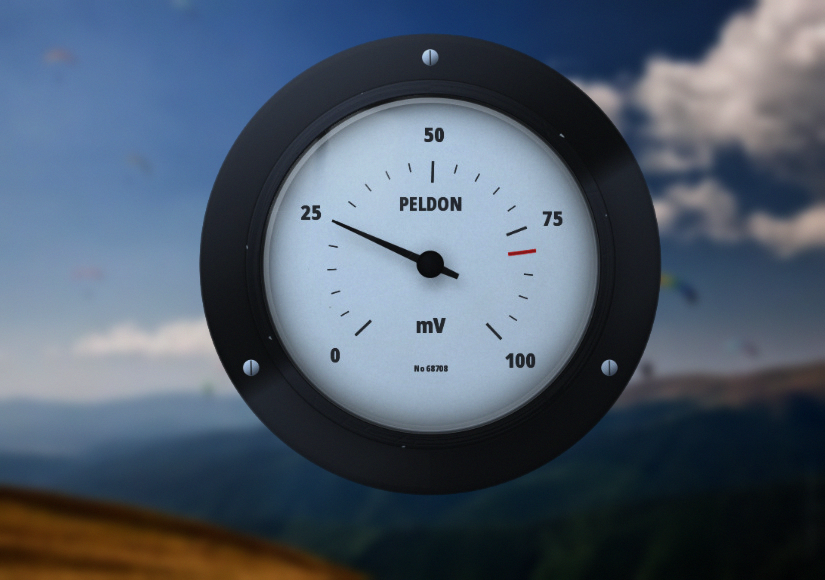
25 mV
